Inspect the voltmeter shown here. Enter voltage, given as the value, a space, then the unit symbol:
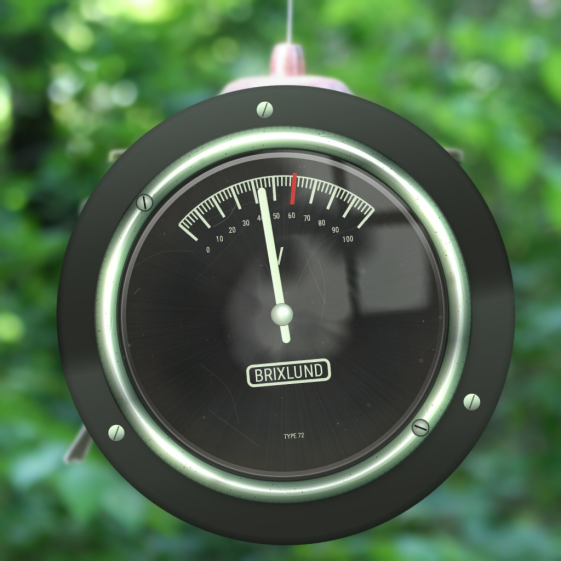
44 V
